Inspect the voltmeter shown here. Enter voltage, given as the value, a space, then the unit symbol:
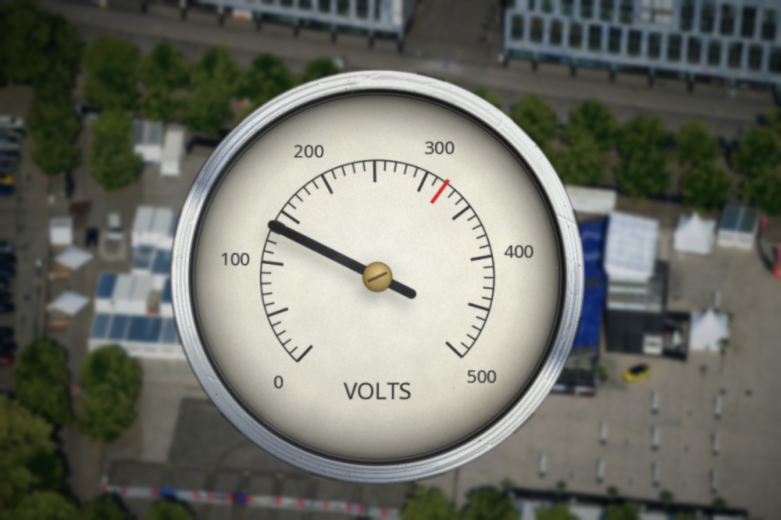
135 V
